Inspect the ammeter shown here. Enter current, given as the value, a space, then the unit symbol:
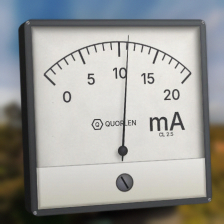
11 mA
